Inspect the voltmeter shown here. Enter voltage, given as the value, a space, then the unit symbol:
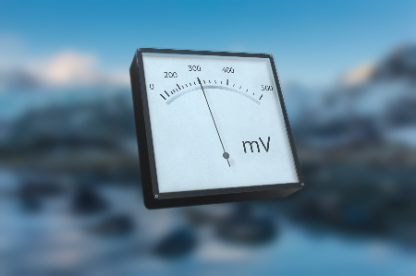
300 mV
